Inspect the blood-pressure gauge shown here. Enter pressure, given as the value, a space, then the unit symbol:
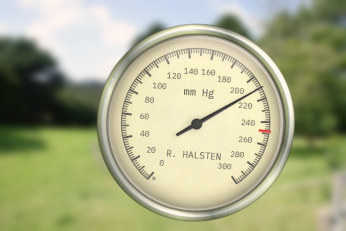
210 mmHg
